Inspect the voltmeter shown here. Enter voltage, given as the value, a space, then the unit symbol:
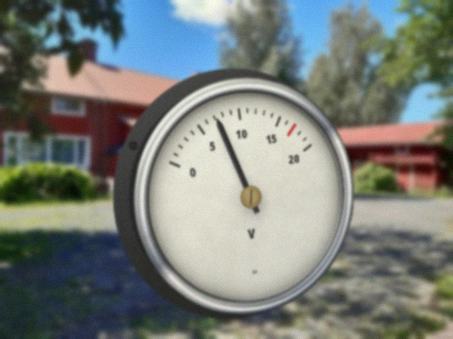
7 V
